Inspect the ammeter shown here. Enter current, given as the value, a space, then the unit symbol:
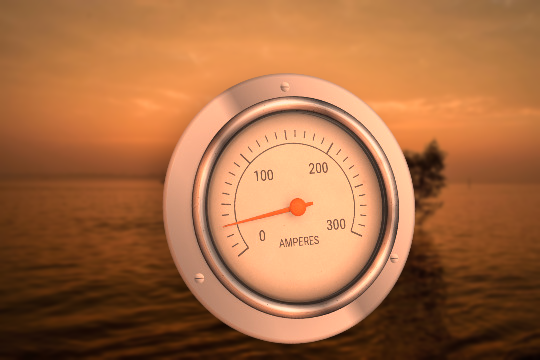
30 A
